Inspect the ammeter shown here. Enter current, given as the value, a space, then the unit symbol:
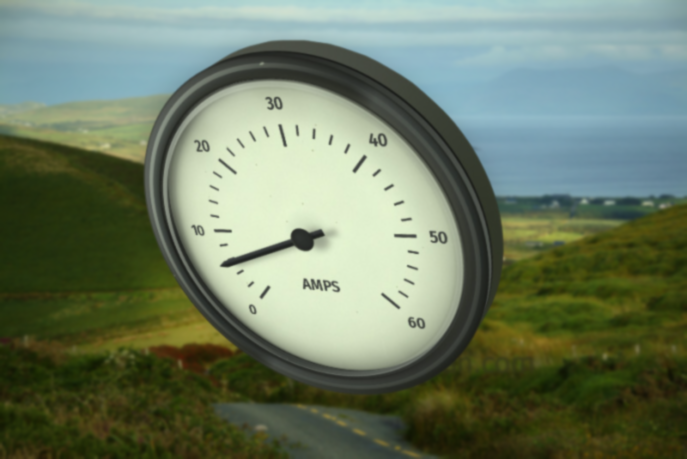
6 A
